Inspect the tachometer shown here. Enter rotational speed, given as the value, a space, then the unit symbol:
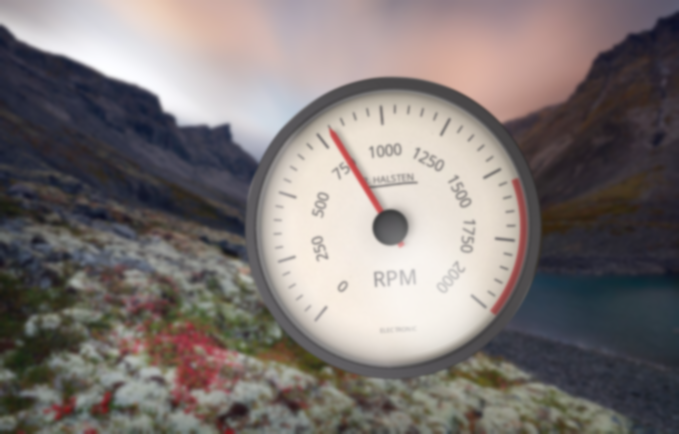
800 rpm
